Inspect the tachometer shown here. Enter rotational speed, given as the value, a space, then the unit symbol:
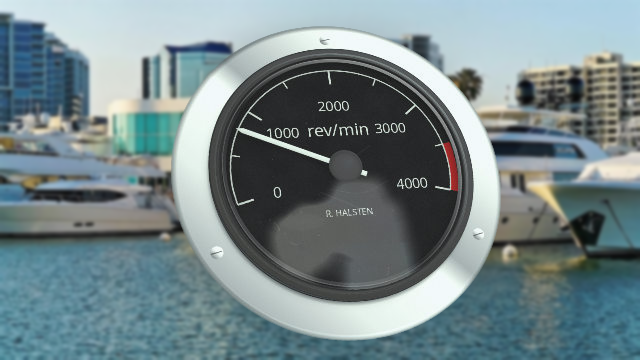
750 rpm
